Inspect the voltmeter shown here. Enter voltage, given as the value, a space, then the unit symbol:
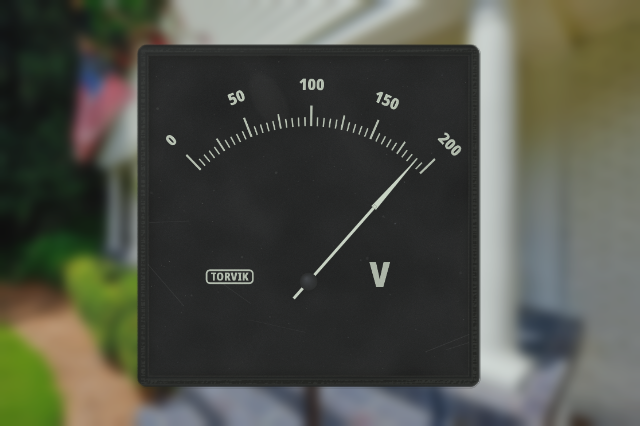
190 V
